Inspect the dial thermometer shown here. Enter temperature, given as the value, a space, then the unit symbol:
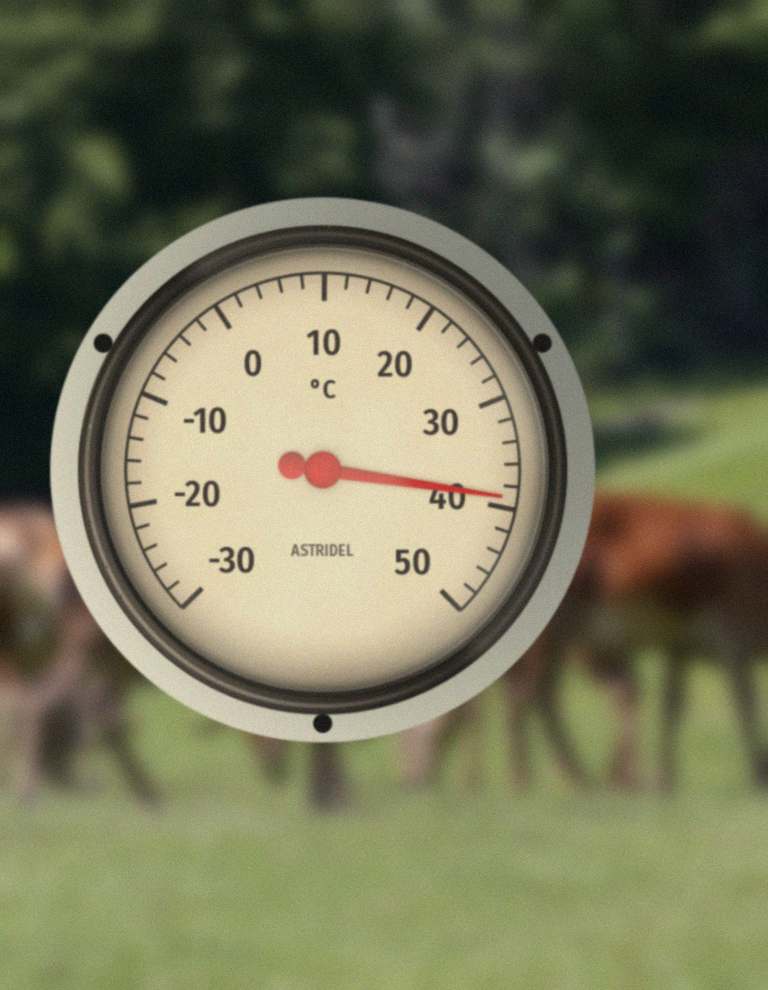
39 °C
